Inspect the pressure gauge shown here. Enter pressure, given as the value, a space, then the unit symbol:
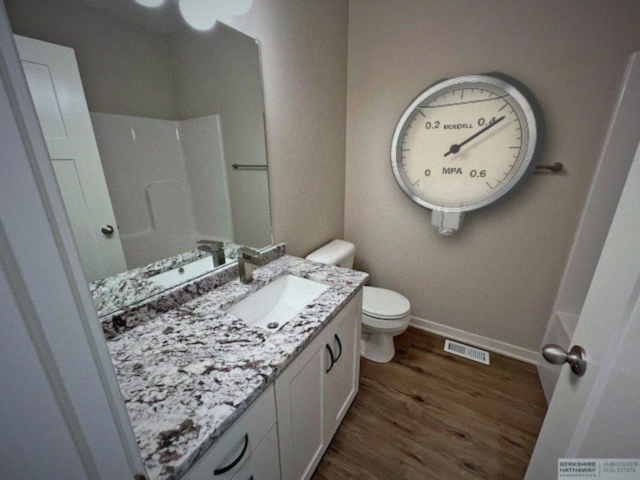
0.42 MPa
